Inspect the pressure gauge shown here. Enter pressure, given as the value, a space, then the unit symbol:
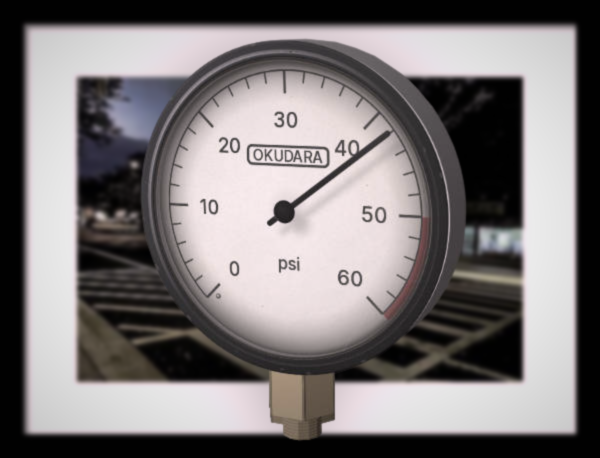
42 psi
